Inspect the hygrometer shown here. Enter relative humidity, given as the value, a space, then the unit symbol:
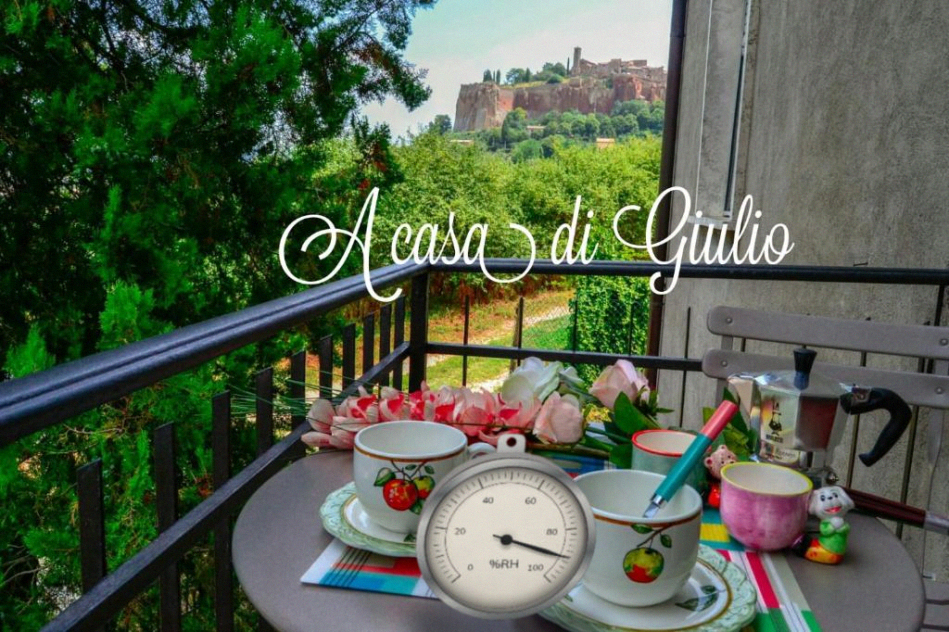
90 %
